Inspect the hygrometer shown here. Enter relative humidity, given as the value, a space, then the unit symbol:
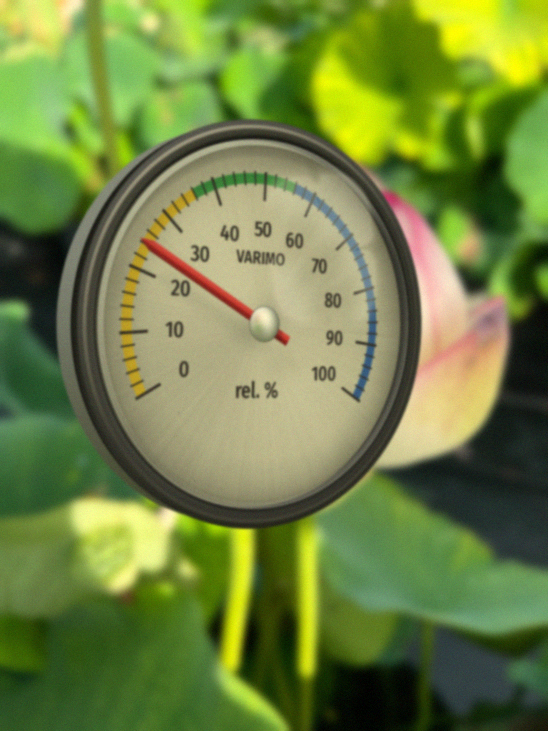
24 %
